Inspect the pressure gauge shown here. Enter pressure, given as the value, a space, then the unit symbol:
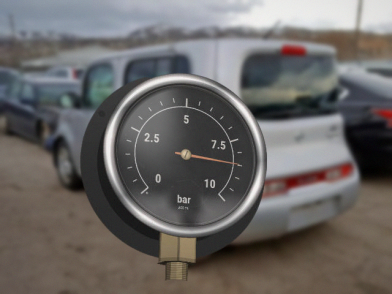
8.5 bar
